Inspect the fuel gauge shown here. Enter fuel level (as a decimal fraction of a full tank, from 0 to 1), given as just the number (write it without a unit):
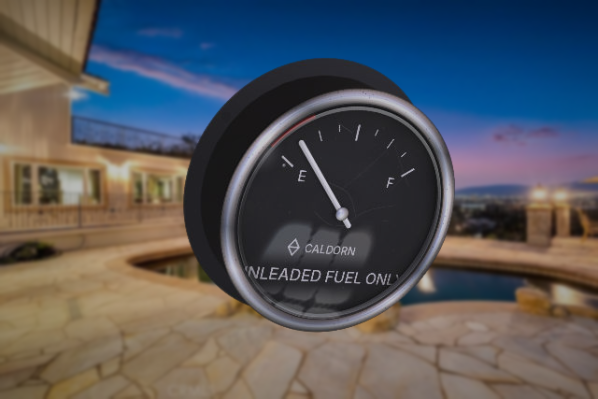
0.125
